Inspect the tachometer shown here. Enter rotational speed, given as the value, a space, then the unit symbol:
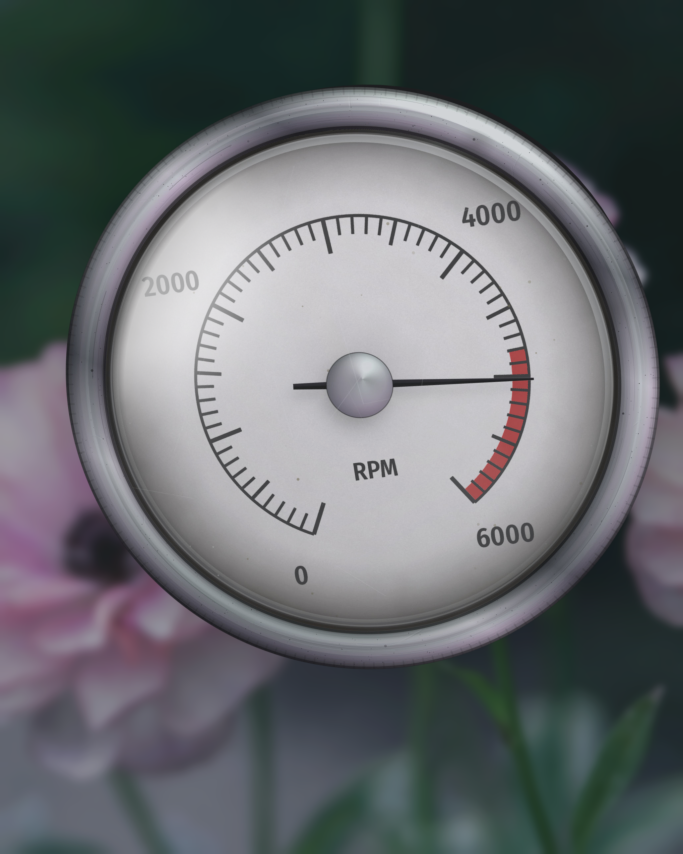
5000 rpm
